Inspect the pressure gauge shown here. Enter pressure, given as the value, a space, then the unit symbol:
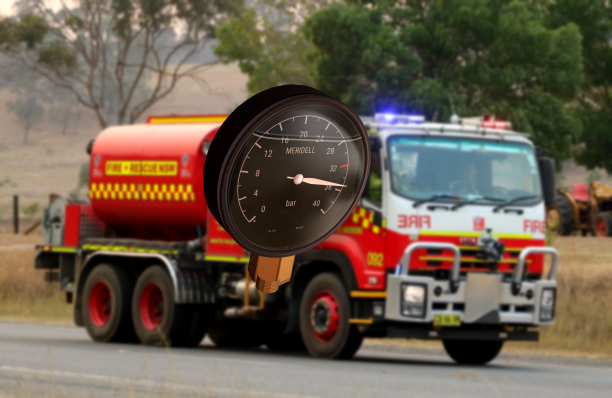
35 bar
